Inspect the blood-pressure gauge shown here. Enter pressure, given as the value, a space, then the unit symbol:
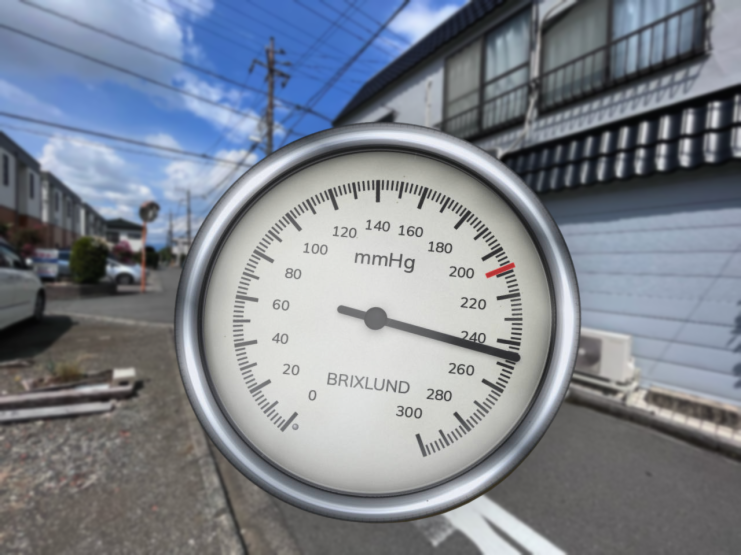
246 mmHg
